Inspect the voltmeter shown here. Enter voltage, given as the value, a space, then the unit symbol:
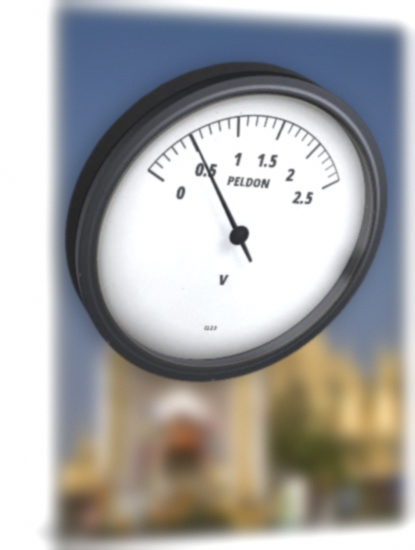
0.5 V
